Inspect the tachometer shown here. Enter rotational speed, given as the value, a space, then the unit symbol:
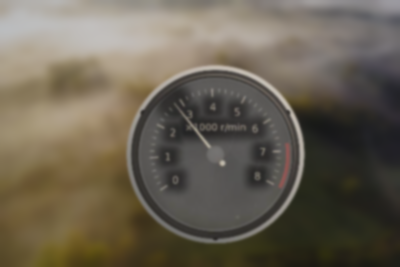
2800 rpm
